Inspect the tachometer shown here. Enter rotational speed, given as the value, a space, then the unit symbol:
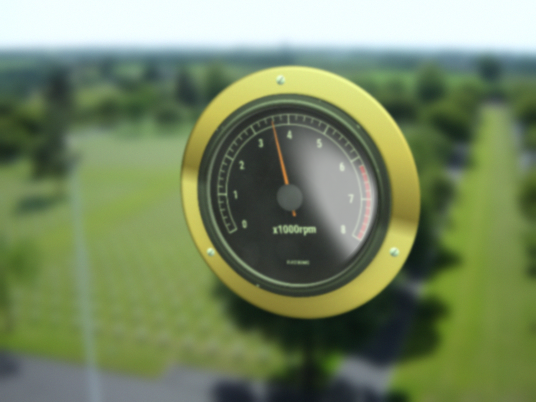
3600 rpm
